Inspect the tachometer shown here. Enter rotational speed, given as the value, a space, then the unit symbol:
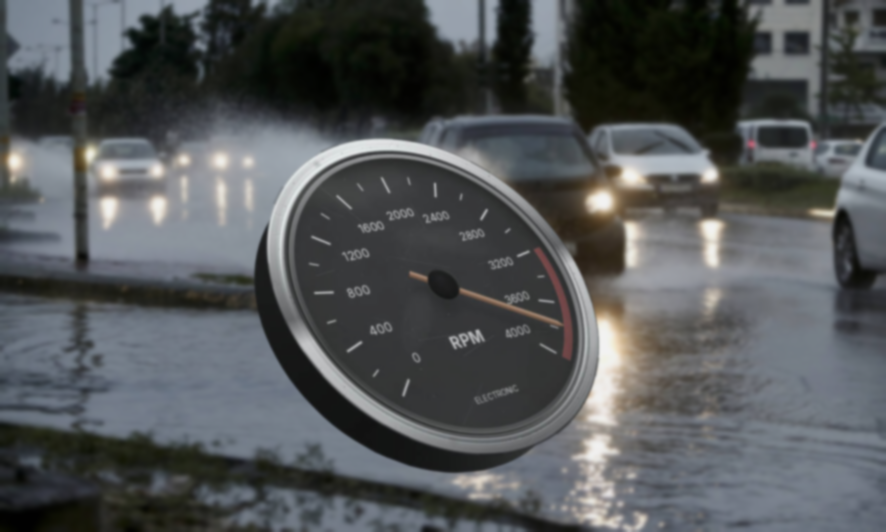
3800 rpm
